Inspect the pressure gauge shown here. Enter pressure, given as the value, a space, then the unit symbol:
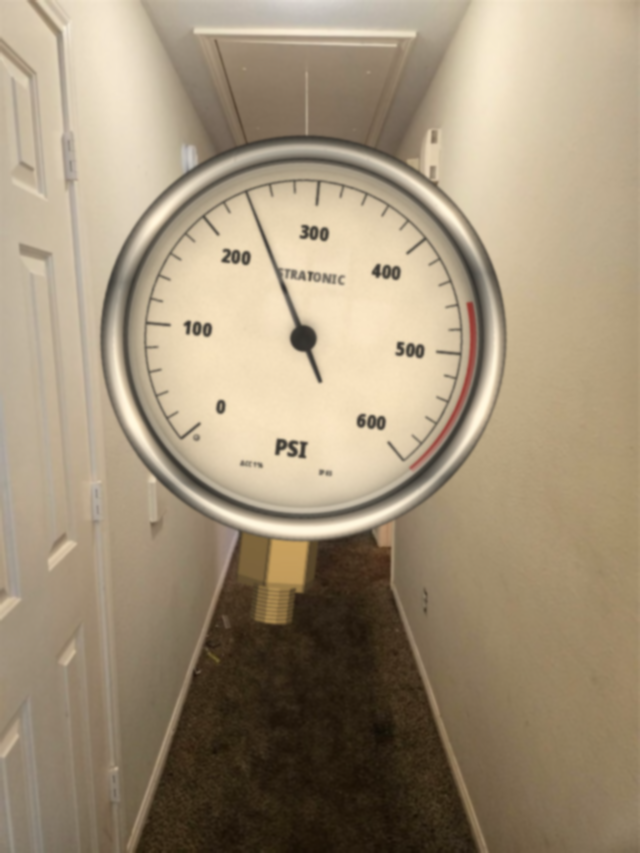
240 psi
